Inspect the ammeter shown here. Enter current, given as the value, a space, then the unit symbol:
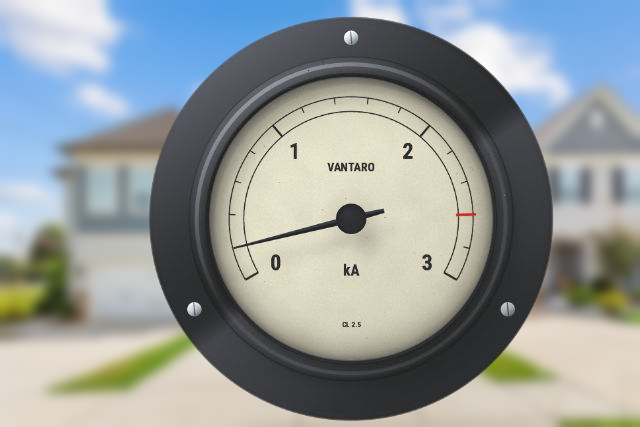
0.2 kA
